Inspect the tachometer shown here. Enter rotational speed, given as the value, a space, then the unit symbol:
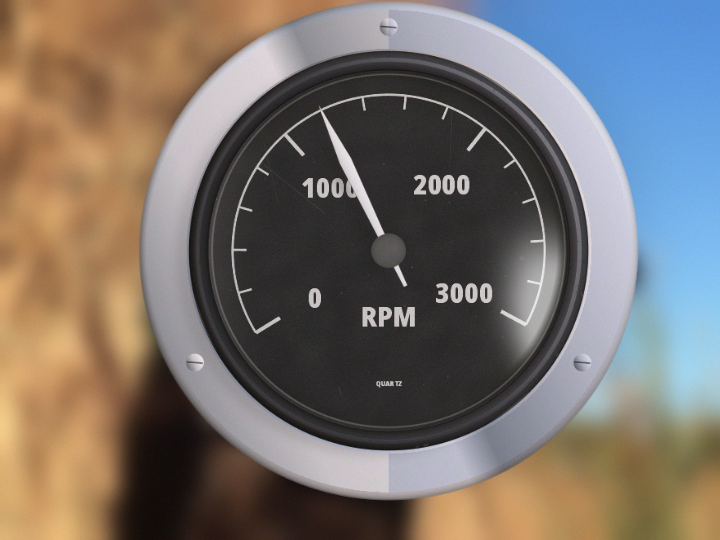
1200 rpm
